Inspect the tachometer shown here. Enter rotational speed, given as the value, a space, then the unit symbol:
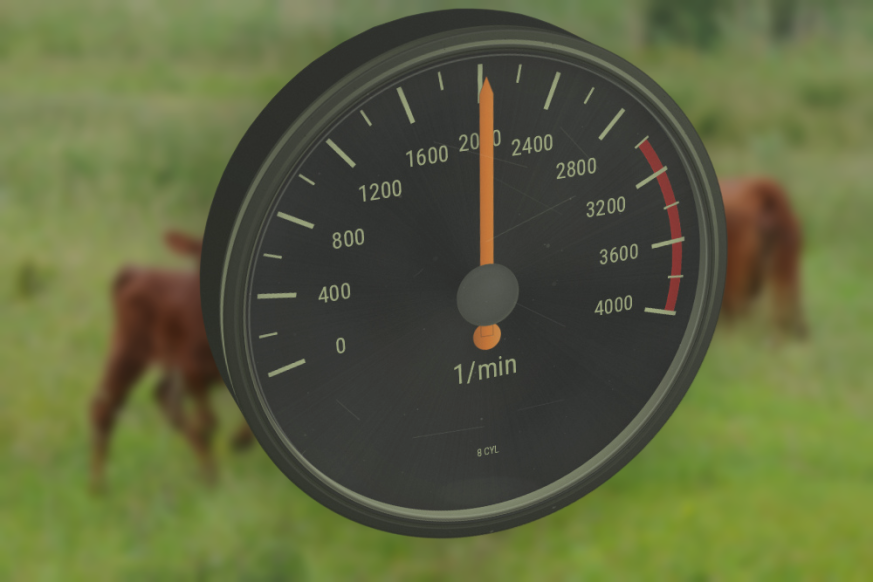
2000 rpm
